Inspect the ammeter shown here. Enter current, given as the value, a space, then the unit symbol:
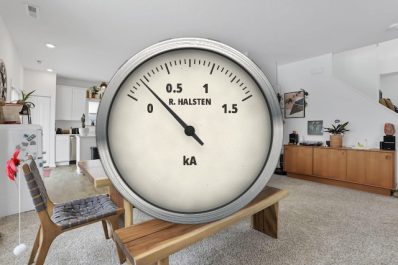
0.2 kA
